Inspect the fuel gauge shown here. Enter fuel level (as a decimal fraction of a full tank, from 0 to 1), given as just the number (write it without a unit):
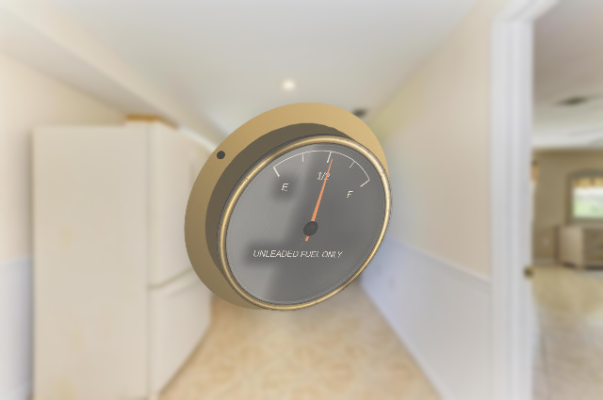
0.5
